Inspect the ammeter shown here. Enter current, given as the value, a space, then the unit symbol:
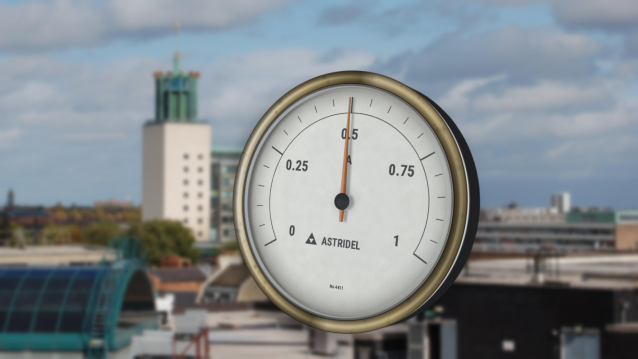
0.5 A
